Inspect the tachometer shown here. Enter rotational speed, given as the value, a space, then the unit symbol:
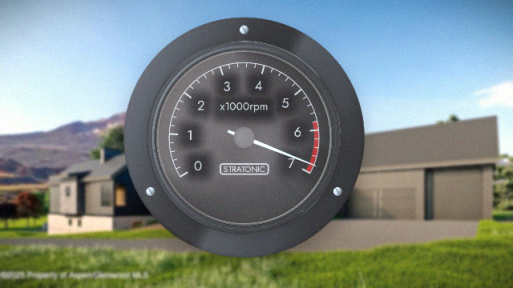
6800 rpm
